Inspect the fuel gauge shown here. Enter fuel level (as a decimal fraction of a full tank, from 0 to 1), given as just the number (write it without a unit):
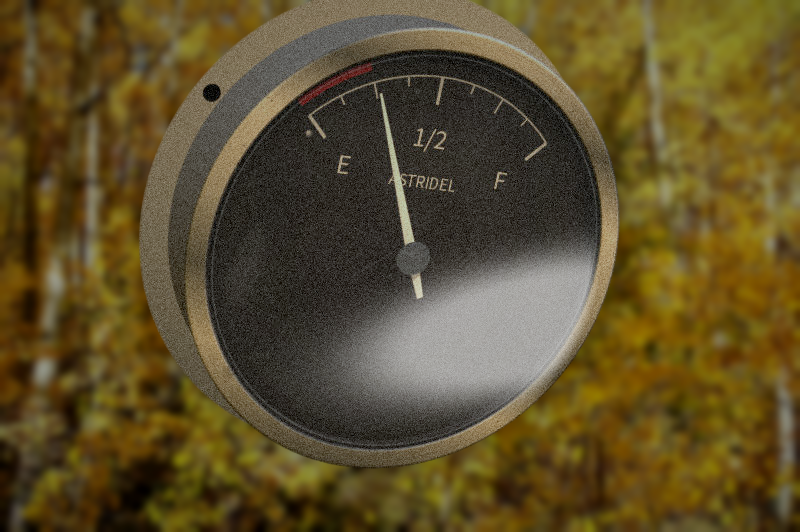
0.25
